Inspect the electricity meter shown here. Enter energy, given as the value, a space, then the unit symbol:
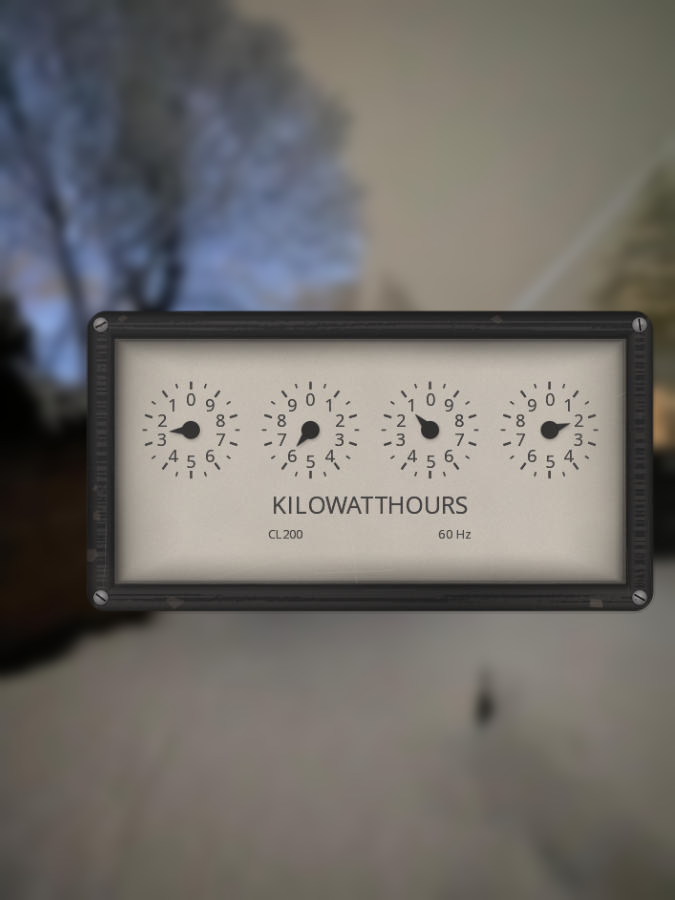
2612 kWh
